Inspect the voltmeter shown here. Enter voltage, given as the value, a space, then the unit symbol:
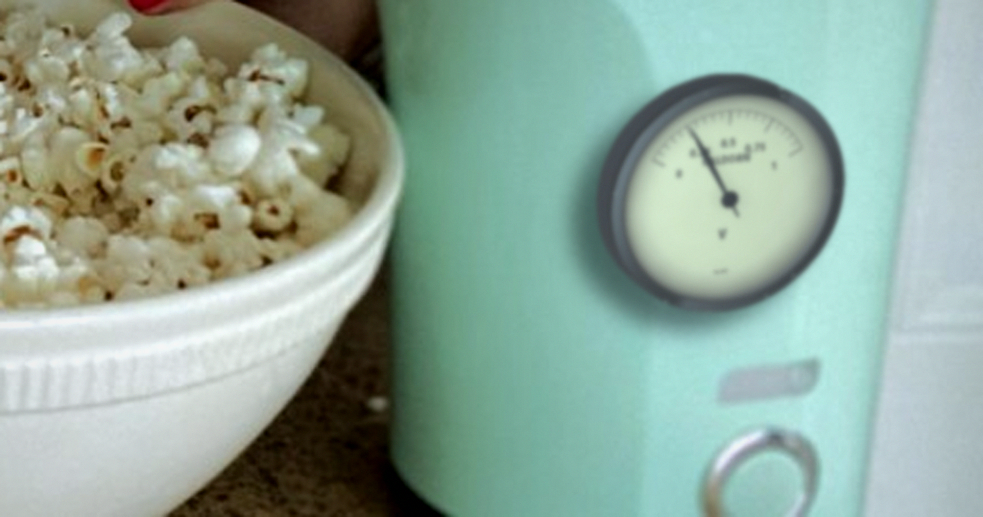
0.25 V
